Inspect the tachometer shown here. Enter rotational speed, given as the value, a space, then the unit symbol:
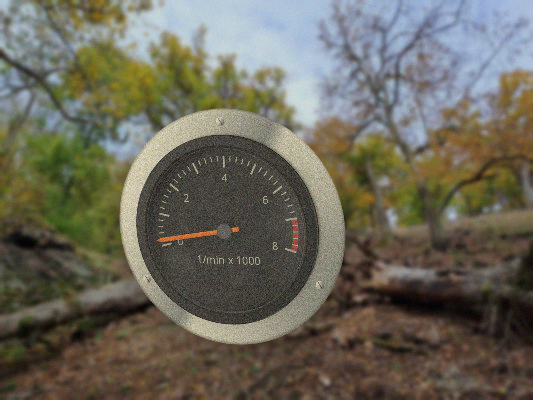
200 rpm
